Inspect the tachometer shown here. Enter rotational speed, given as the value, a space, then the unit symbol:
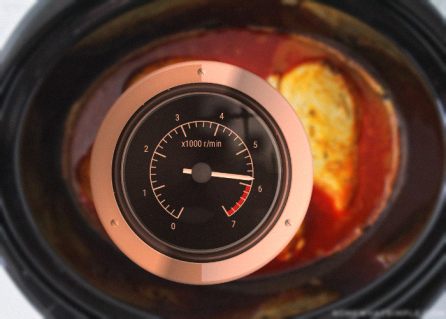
5800 rpm
